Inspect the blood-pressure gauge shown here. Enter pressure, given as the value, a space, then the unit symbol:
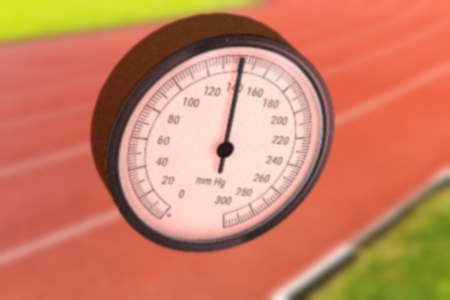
140 mmHg
